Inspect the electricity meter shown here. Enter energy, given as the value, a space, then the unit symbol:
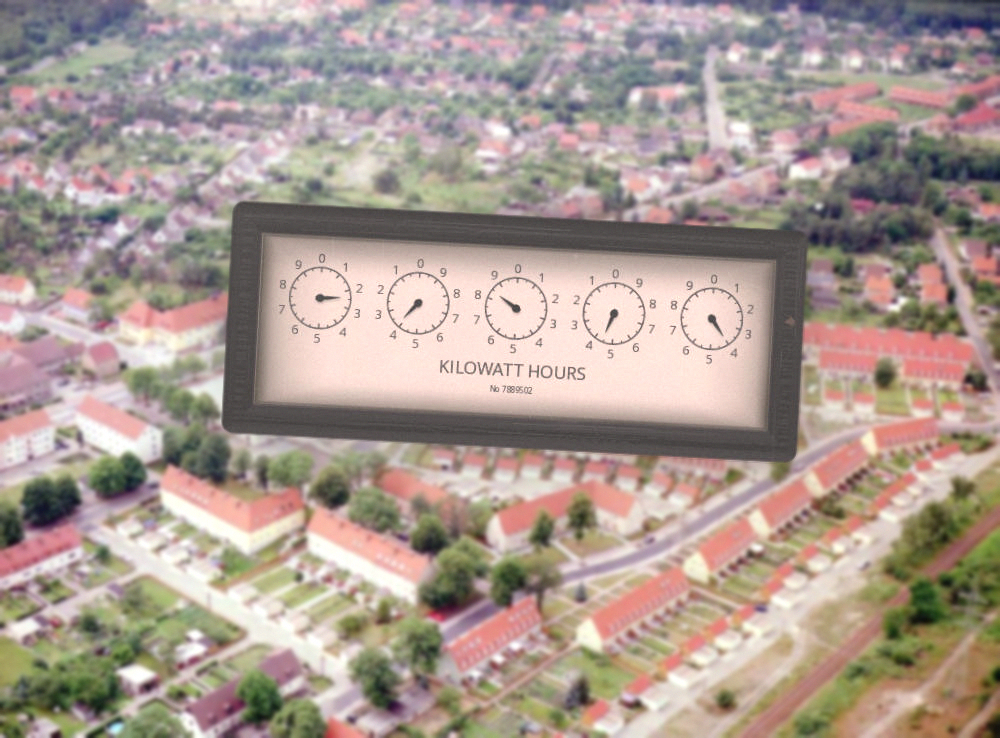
23844 kWh
